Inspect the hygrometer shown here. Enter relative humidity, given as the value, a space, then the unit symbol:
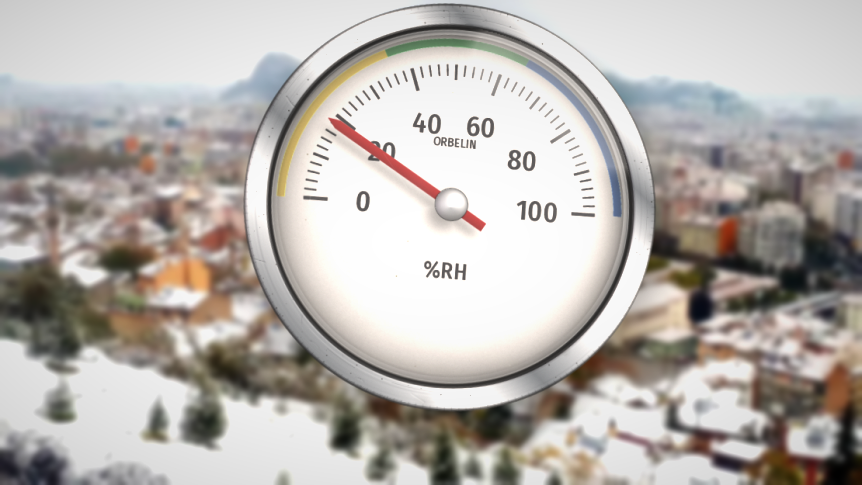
18 %
